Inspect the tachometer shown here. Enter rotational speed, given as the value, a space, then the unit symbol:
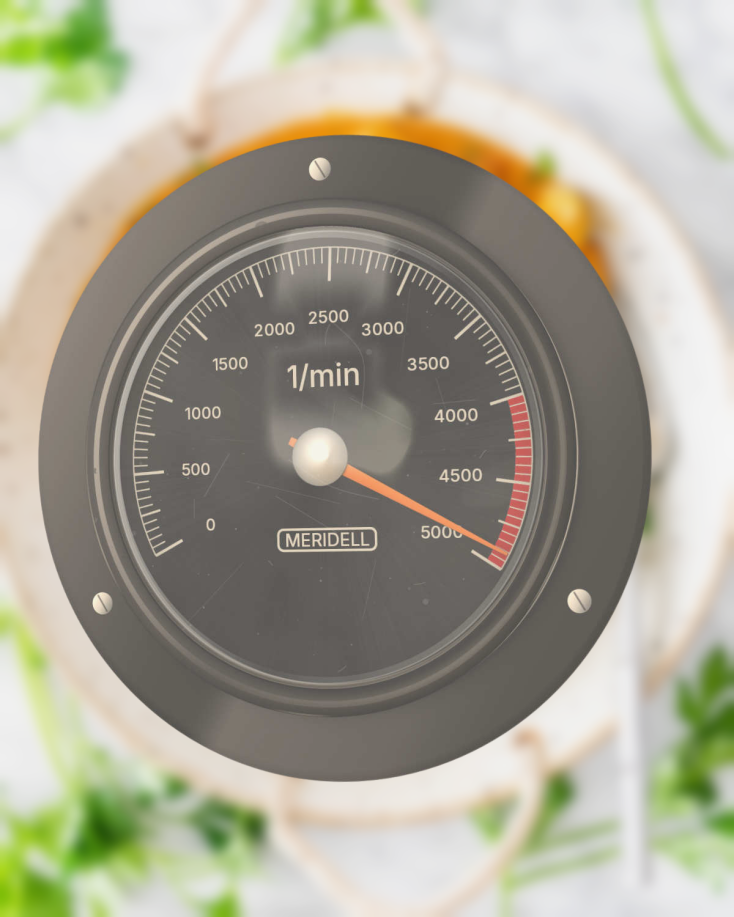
4900 rpm
